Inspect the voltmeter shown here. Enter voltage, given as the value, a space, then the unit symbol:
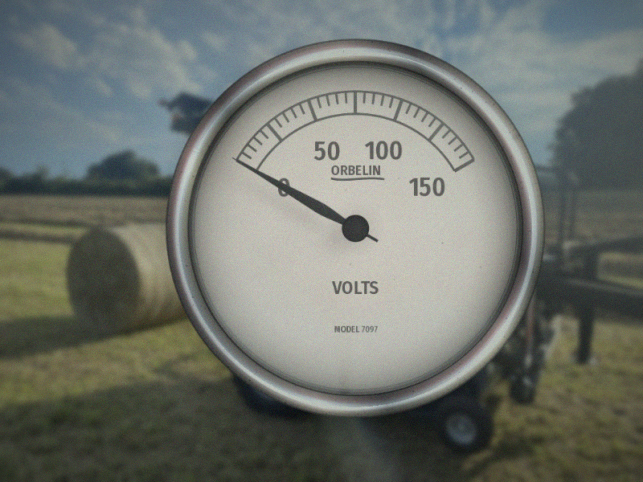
0 V
